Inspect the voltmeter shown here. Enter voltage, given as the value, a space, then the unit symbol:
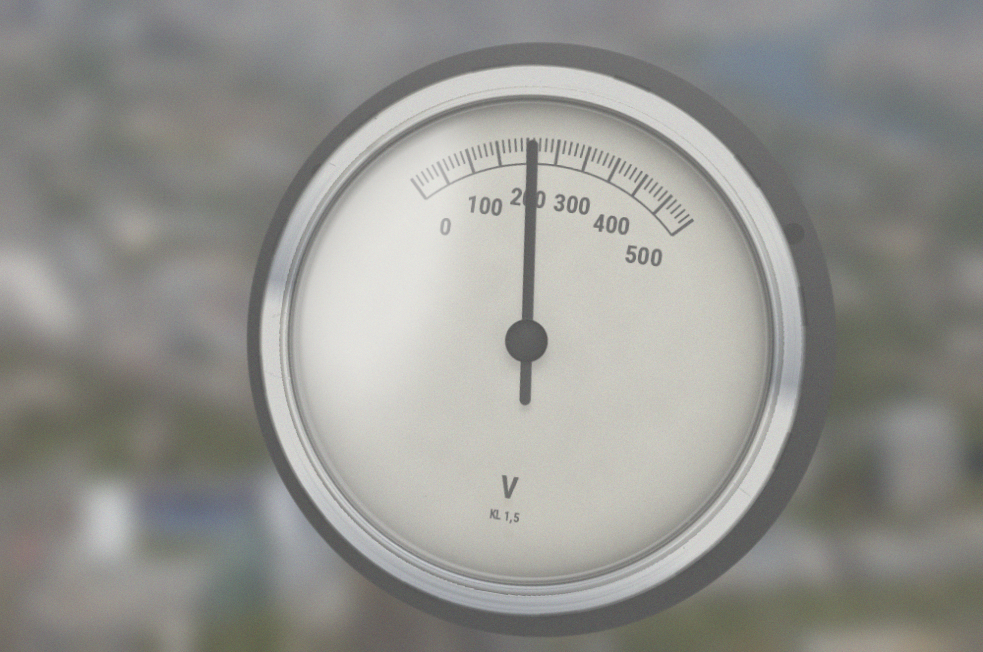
210 V
